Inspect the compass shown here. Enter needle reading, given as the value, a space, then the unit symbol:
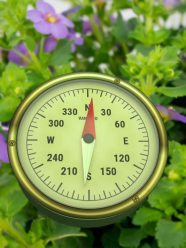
5 °
